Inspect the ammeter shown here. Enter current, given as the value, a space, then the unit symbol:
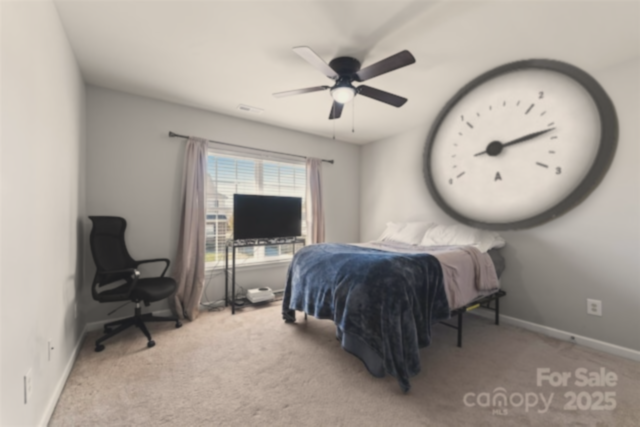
2.5 A
